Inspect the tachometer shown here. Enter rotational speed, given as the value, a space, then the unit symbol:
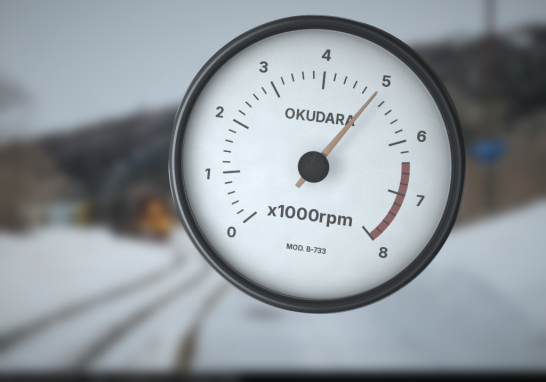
5000 rpm
